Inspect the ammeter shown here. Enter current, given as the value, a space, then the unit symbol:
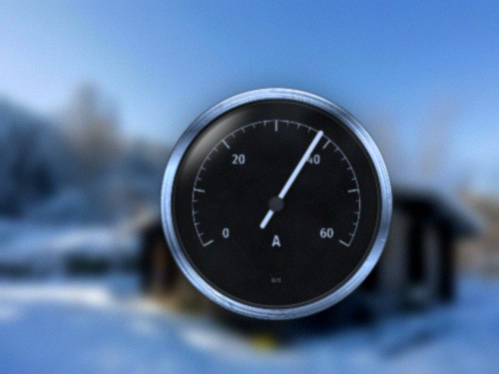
38 A
